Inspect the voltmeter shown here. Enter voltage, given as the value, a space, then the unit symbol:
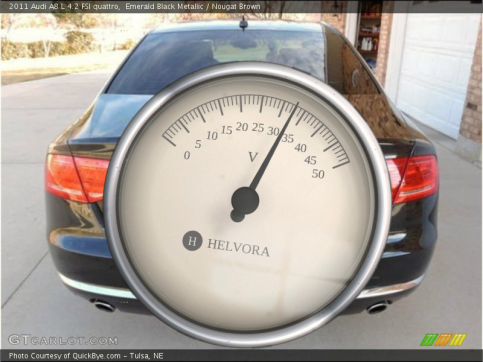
33 V
